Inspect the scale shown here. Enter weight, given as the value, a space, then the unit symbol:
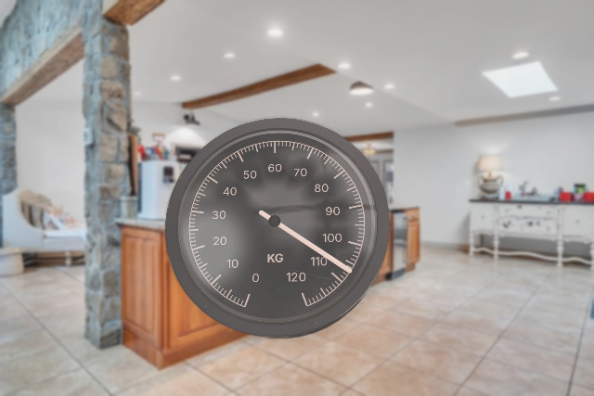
107 kg
